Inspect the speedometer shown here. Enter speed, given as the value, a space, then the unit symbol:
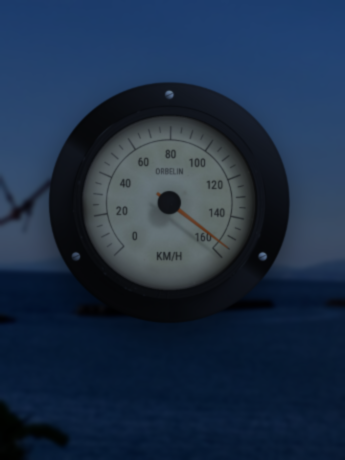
155 km/h
